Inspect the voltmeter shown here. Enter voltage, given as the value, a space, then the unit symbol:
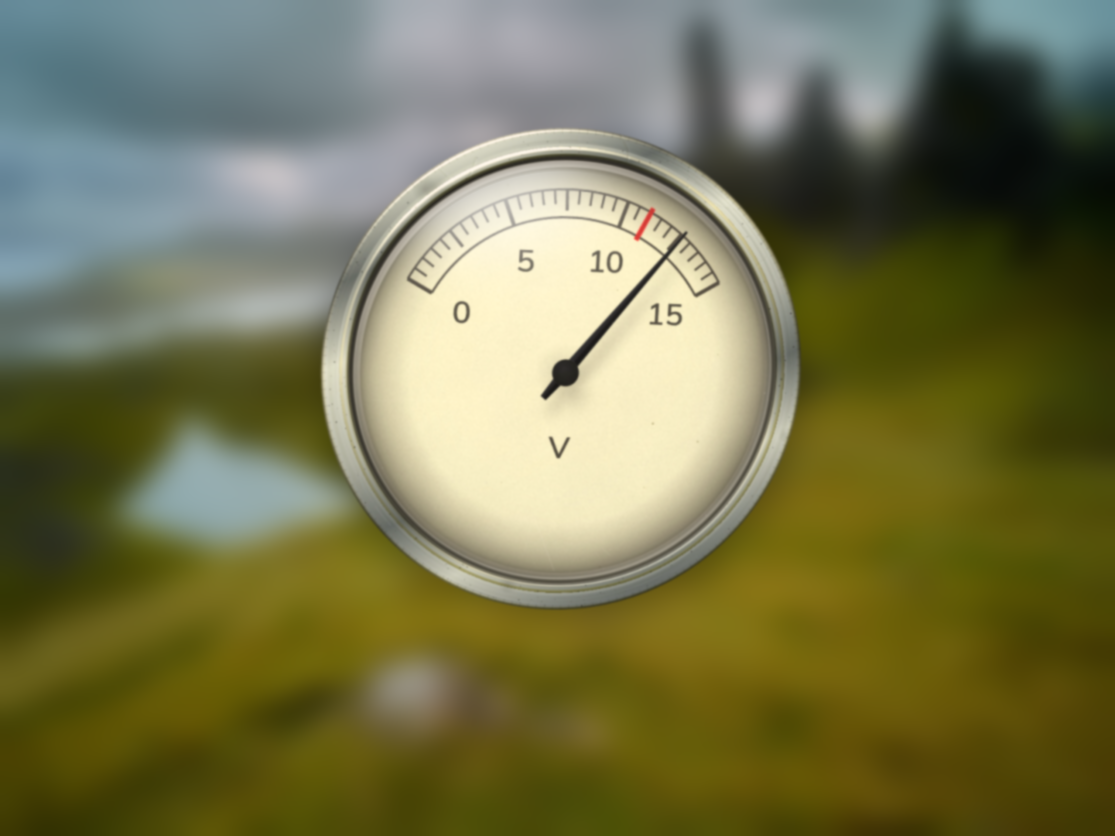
12.5 V
